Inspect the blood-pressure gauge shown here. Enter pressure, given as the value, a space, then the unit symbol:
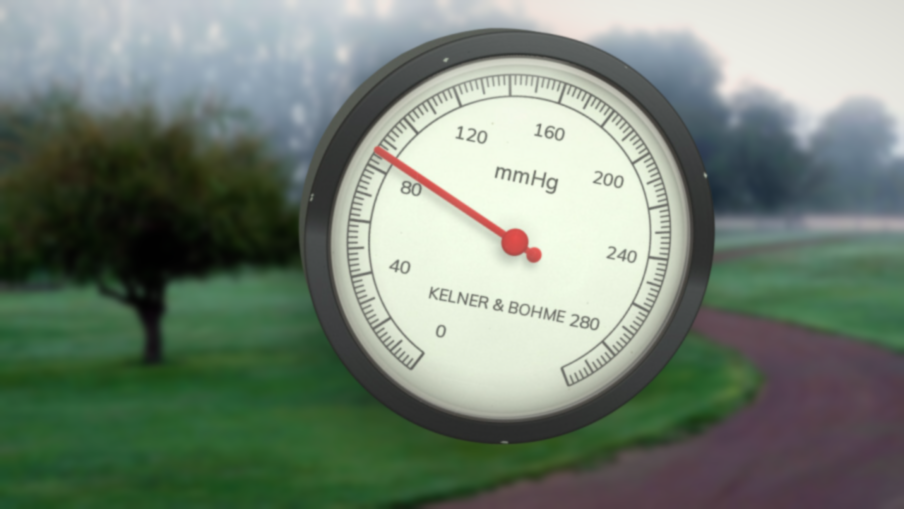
86 mmHg
